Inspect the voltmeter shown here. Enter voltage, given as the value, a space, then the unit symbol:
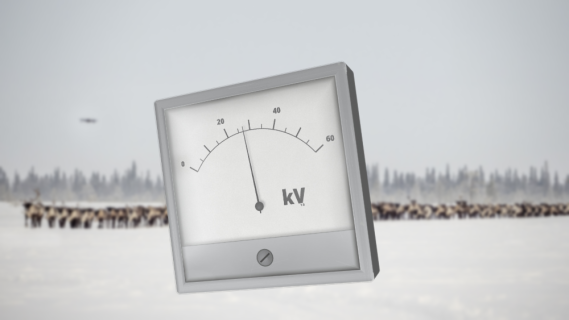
27.5 kV
